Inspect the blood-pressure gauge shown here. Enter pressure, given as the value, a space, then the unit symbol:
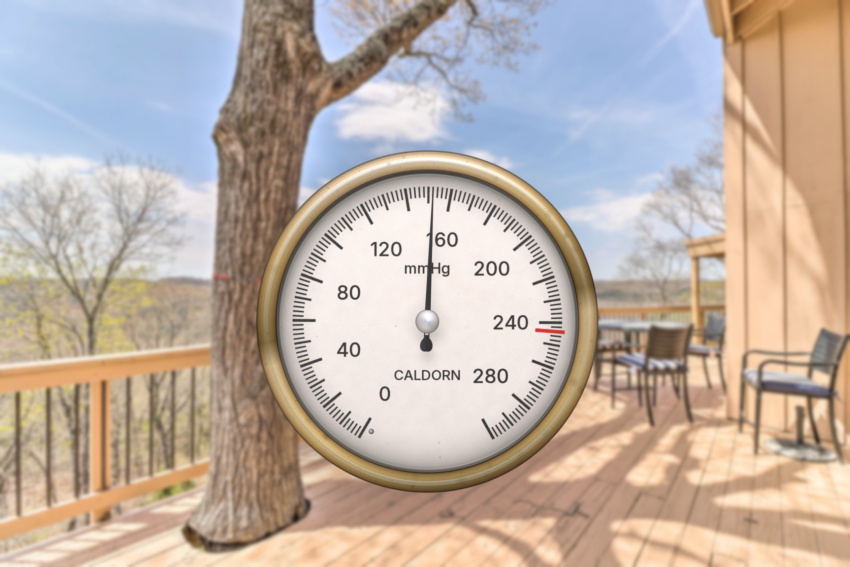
152 mmHg
